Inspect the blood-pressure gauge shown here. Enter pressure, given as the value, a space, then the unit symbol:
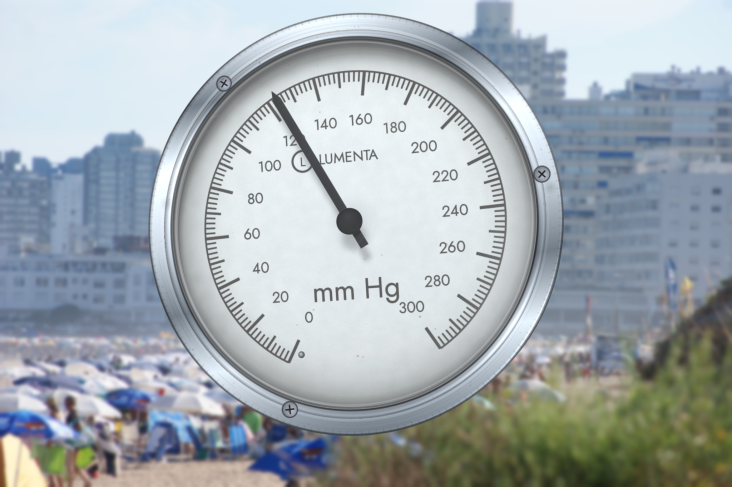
124 mmHg
